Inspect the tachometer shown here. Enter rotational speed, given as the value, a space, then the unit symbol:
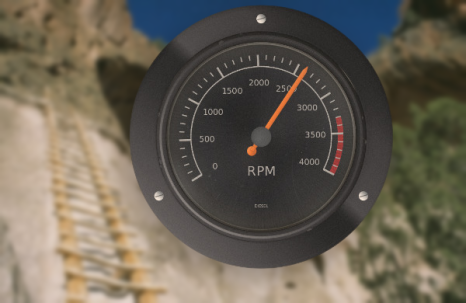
2600 rpm
